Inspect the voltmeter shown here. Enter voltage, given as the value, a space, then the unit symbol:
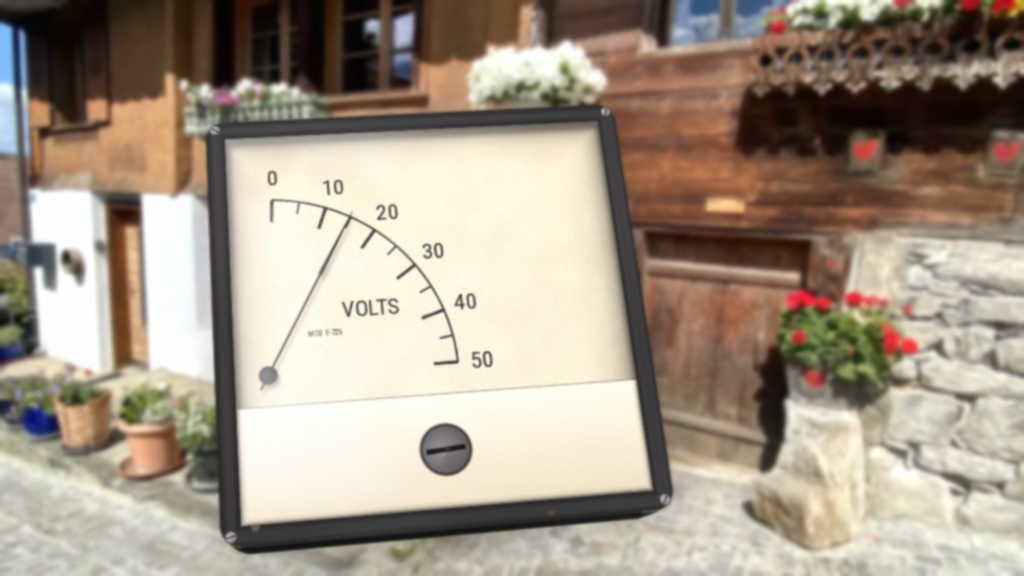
15 V
